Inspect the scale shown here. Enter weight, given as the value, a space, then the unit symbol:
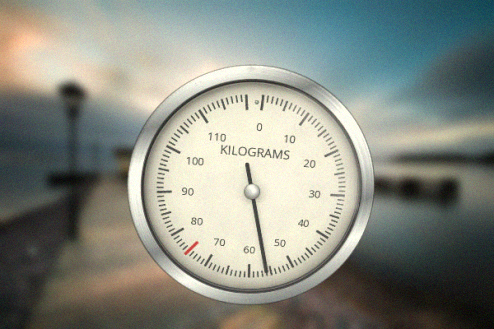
56 kg
